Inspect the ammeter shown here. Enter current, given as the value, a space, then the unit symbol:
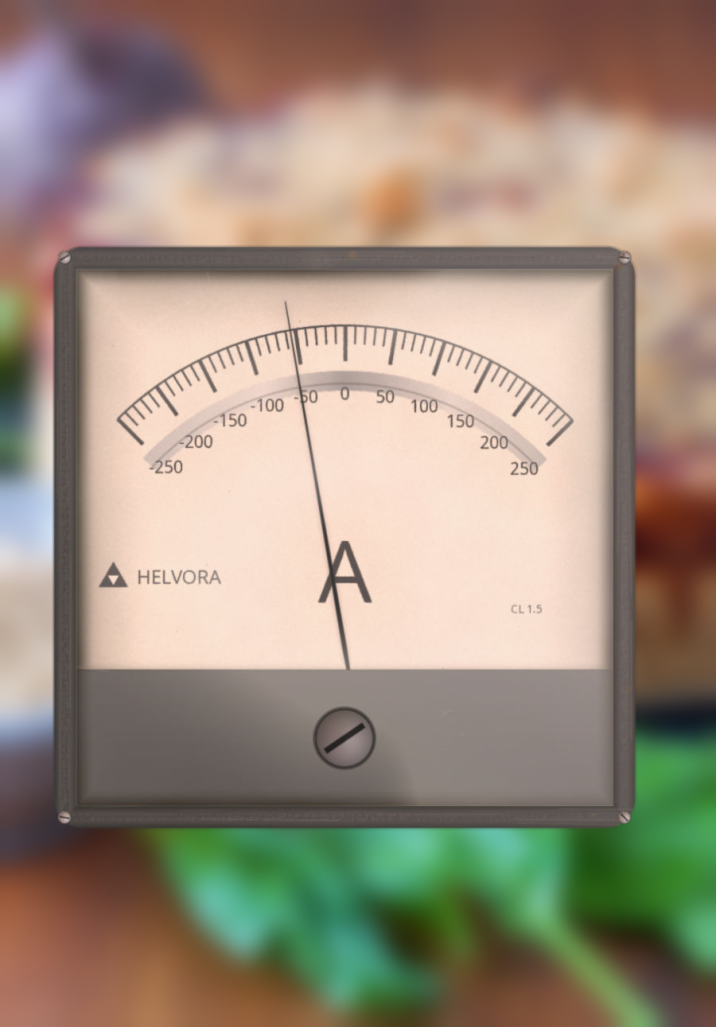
-55 A
